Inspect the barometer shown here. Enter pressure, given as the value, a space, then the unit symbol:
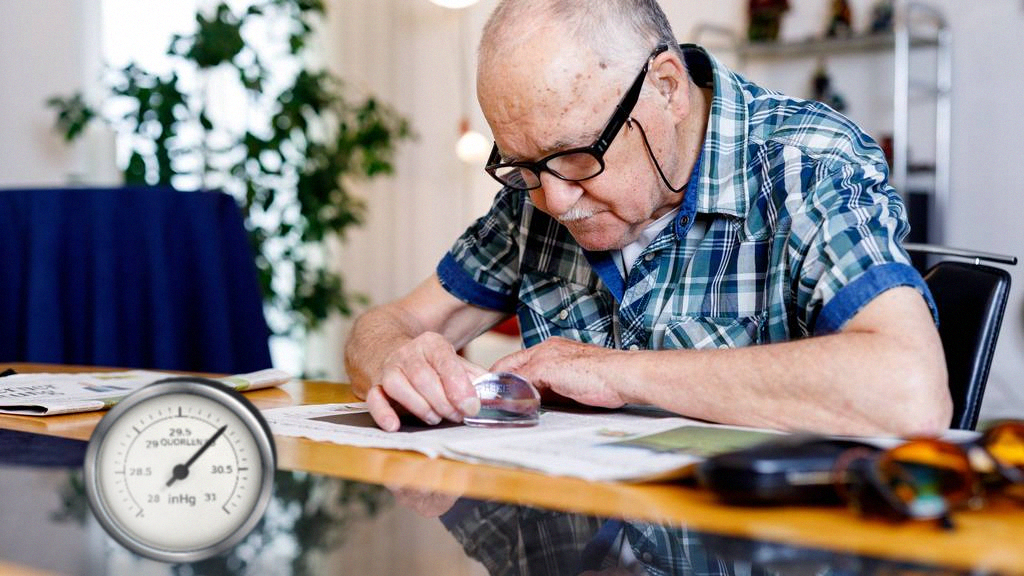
30 inHg
